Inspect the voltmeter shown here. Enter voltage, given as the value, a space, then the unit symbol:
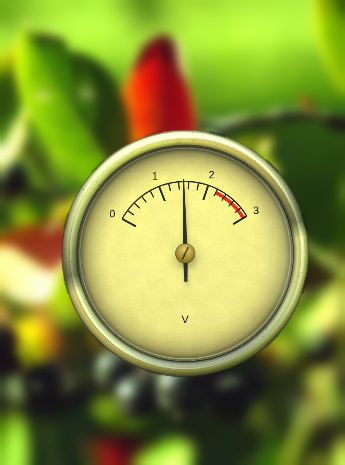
1.5 V
